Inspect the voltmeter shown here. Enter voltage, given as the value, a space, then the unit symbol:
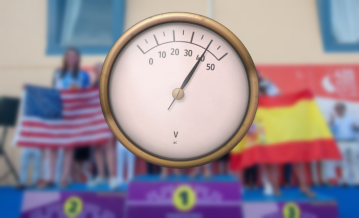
40 V
